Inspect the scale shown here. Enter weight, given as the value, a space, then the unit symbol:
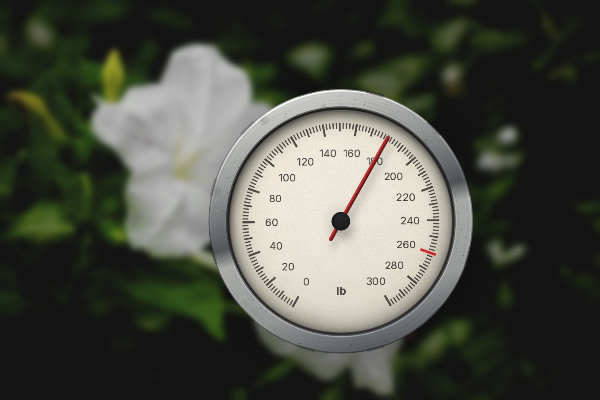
180 lb
